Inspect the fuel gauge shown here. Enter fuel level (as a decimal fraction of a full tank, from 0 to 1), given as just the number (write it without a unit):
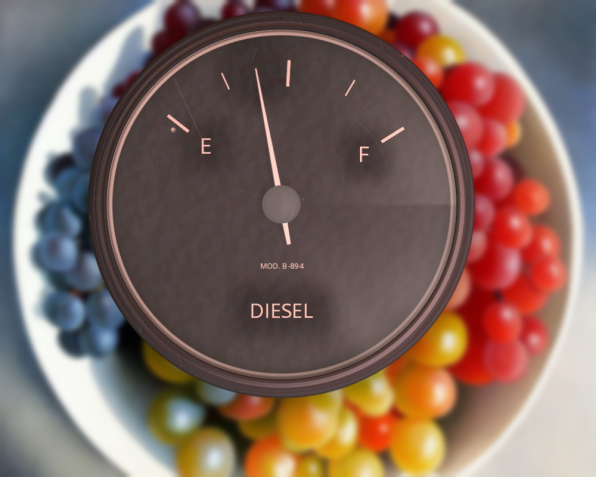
0.375
